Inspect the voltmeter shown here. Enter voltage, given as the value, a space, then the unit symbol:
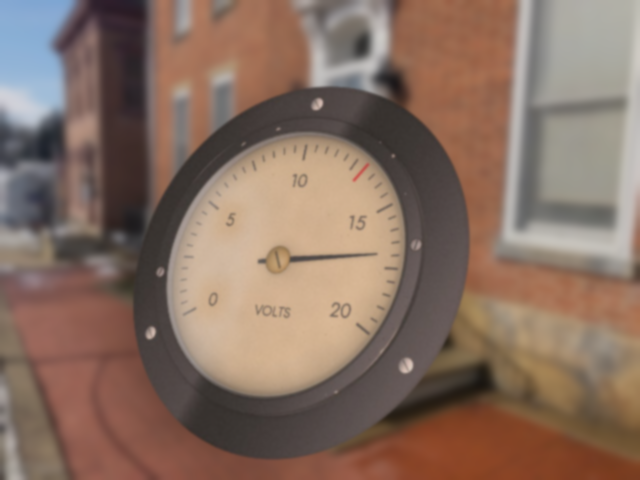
17 V
